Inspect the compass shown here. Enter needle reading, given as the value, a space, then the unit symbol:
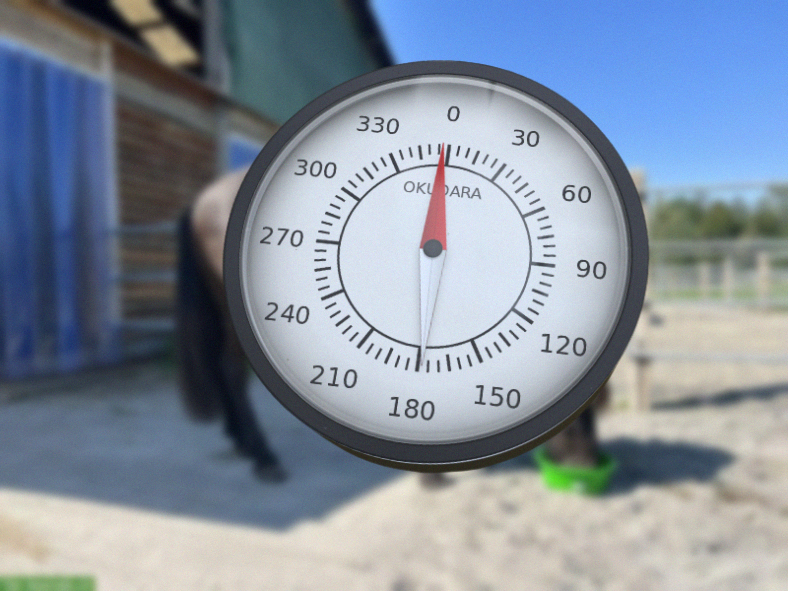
357.5 °
